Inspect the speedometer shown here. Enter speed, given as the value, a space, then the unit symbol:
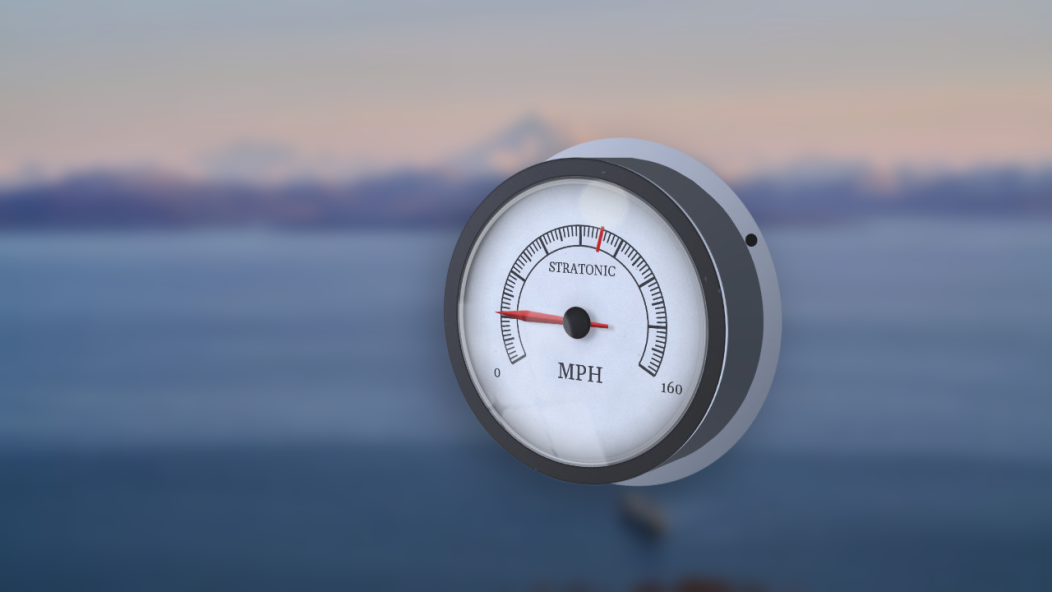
22 mph
